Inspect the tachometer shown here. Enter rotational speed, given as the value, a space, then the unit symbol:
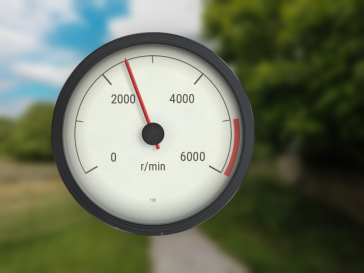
2500 rpm
